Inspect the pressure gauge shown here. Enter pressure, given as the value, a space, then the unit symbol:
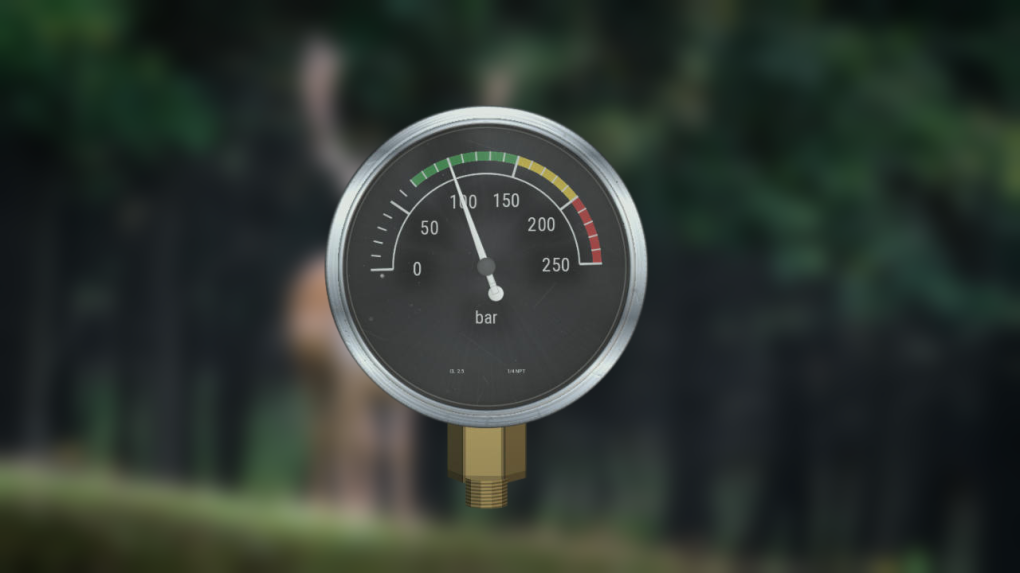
100 bar
